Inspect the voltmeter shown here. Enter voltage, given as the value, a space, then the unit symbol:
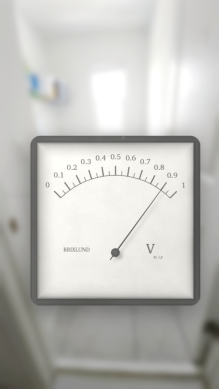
0.9 V
